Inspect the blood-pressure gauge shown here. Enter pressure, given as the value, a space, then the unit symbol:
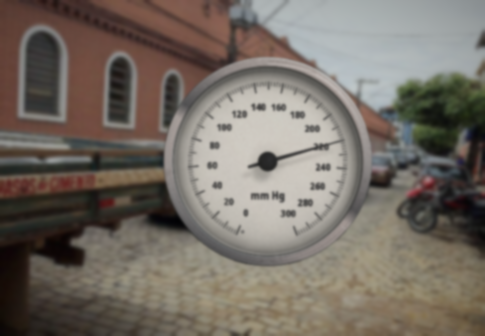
220 mmHg
